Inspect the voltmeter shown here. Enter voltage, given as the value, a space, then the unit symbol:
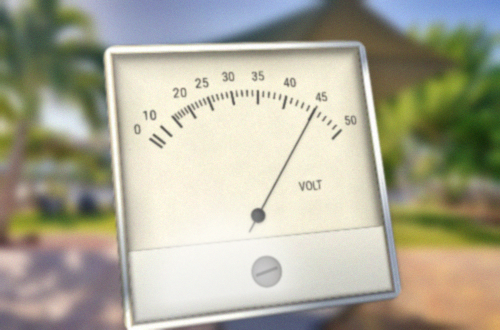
45 V
